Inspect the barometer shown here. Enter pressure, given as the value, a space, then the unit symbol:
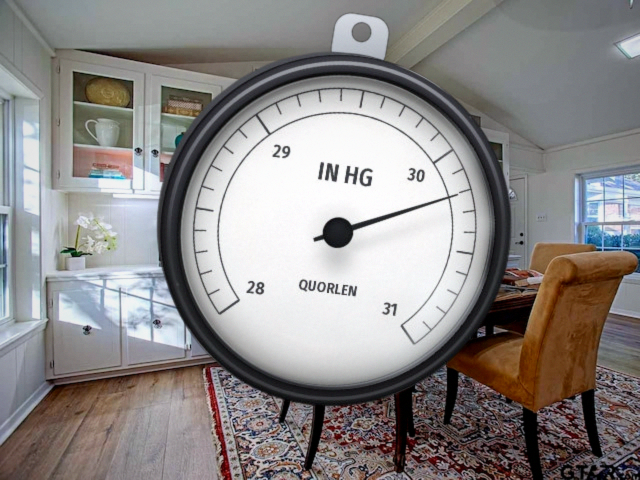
30.2 inHg
